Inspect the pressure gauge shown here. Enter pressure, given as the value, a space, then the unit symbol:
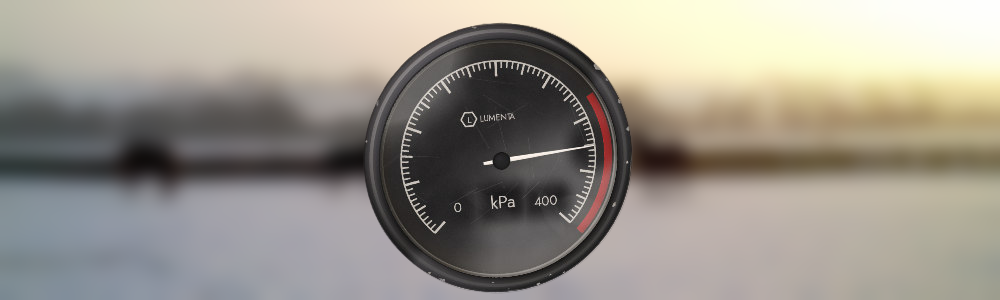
325 kPa
